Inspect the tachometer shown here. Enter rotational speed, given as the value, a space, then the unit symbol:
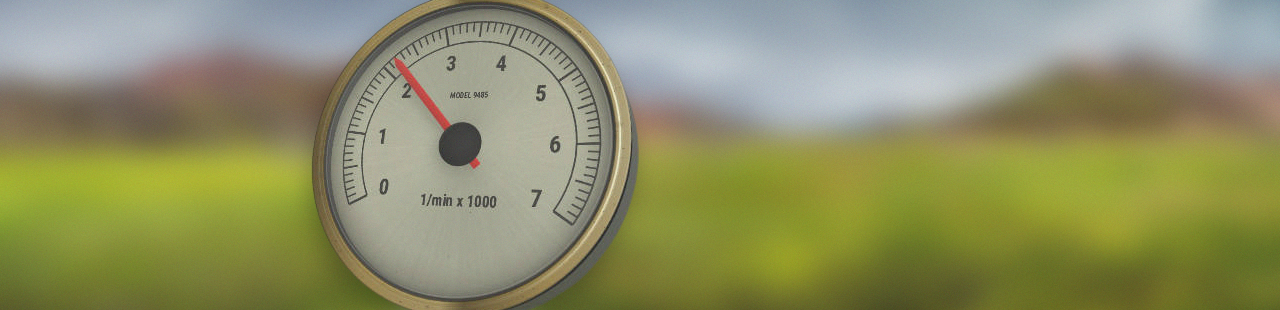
2200 rpm
